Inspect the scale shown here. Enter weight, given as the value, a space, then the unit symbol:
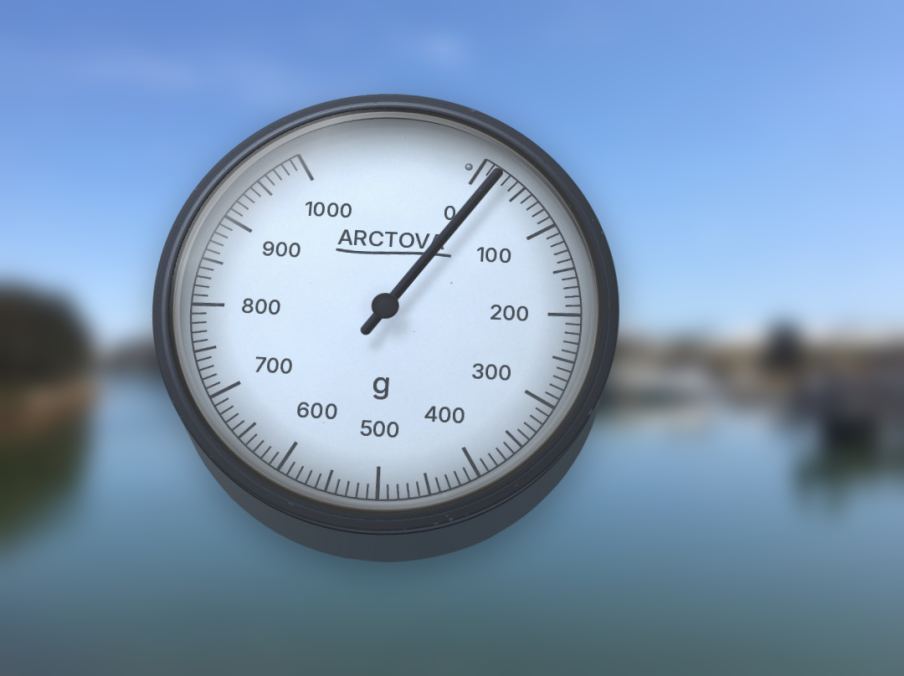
20 g
